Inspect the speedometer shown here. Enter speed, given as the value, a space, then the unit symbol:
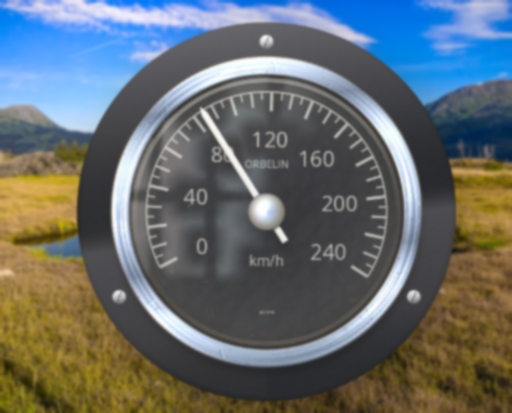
85 km/h
